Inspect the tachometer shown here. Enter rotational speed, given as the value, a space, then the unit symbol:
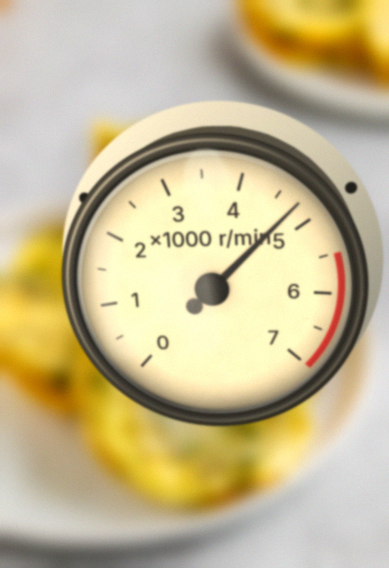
4750 rpm
